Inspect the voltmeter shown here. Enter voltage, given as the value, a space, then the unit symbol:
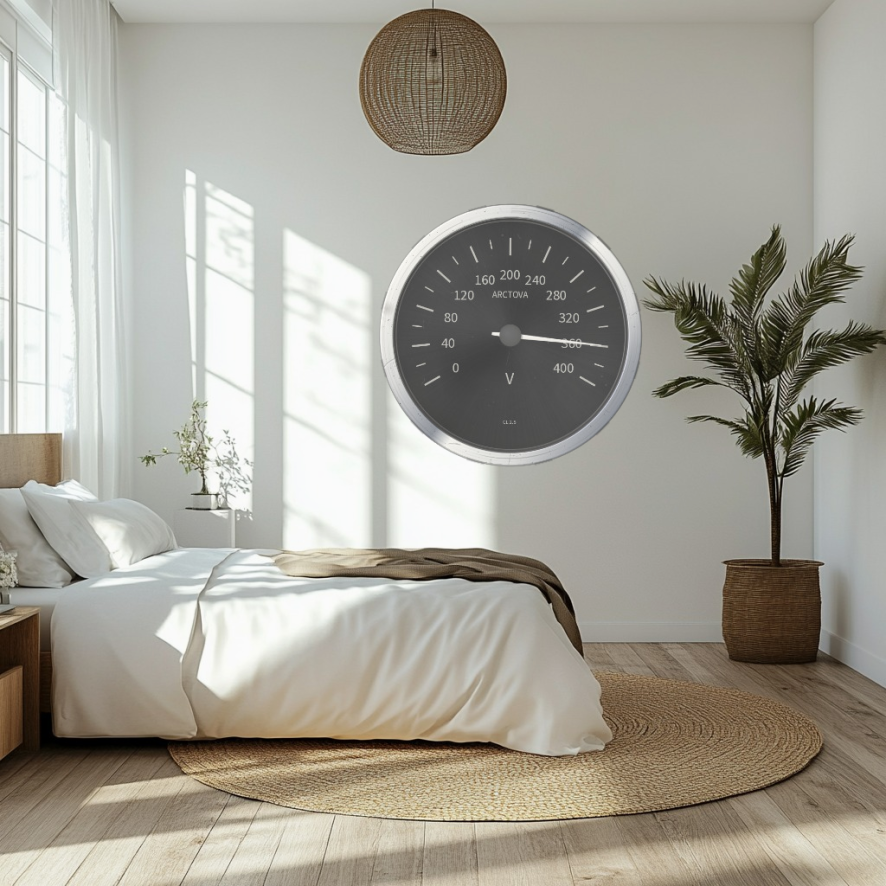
360 V
